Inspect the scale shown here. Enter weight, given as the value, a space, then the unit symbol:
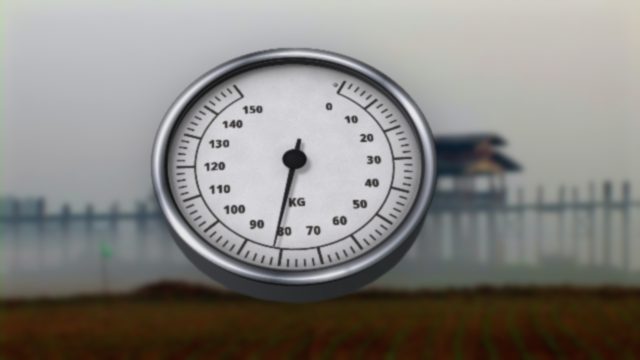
82 kg
